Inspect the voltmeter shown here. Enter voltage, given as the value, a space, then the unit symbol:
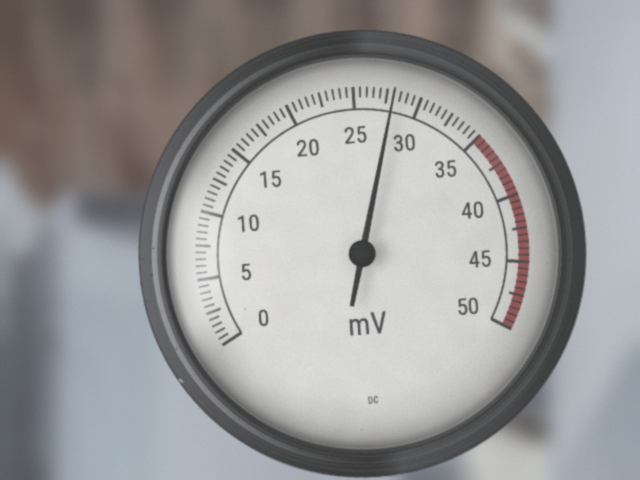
28 mV
